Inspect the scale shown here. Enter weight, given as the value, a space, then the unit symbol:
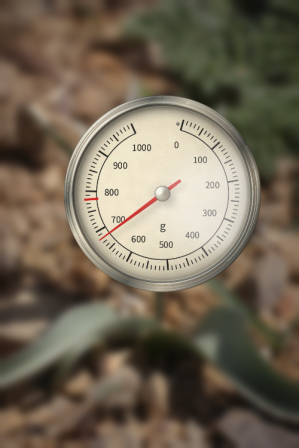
680 g
